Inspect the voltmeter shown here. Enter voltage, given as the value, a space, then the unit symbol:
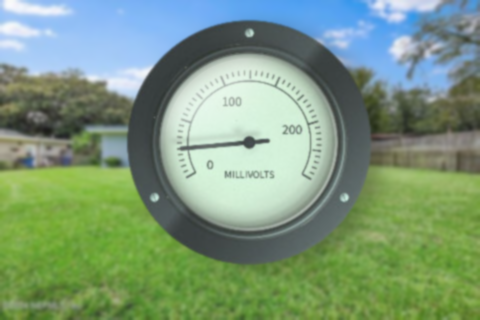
25 mV
